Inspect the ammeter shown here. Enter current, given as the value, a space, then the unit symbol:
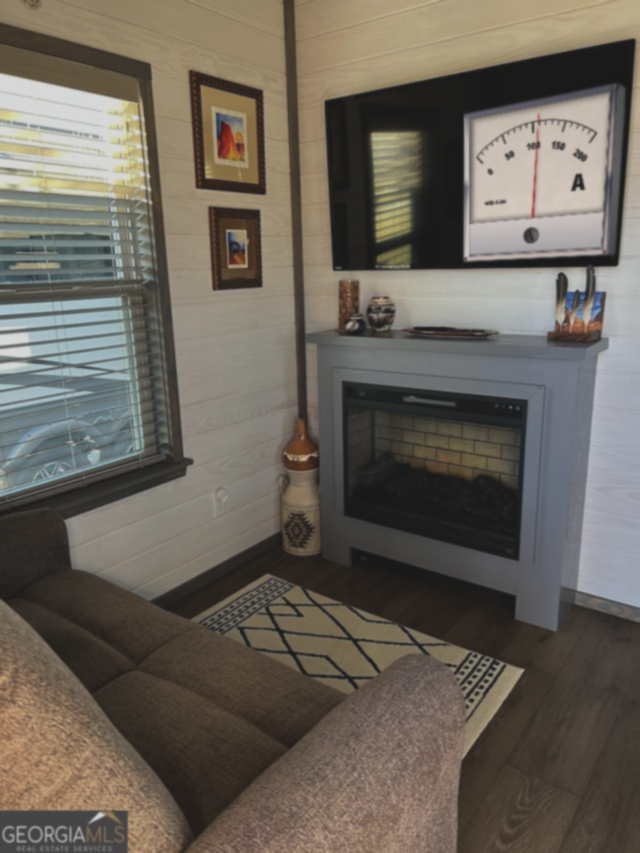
110 A
